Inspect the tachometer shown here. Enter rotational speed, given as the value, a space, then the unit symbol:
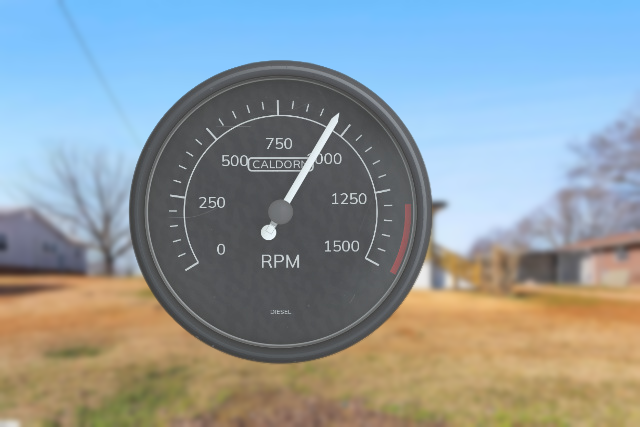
950 rpm
